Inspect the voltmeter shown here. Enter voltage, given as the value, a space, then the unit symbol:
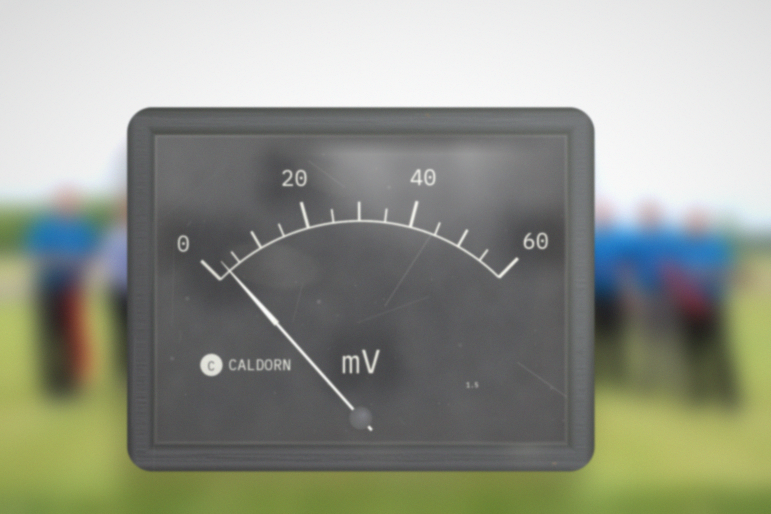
2.5 mV
